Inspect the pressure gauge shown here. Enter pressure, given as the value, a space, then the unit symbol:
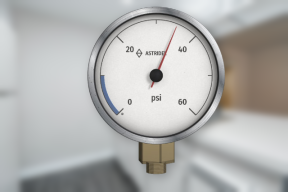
35 psi
